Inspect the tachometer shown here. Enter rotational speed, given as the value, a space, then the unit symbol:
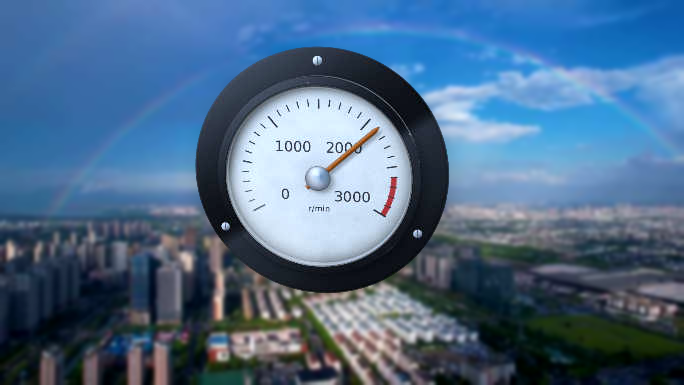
2100 rpm
